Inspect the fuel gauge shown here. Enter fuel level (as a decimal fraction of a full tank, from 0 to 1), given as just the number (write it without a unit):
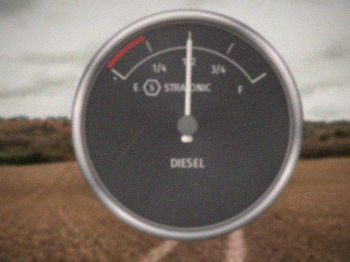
0.5
